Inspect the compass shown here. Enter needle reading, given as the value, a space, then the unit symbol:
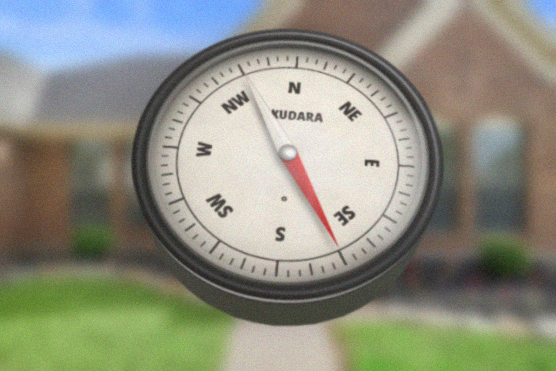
150 °
